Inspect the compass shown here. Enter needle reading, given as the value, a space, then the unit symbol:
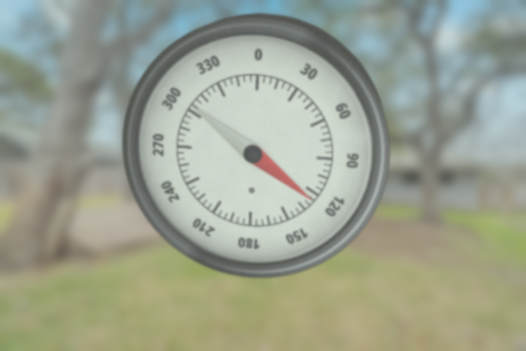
125 °
